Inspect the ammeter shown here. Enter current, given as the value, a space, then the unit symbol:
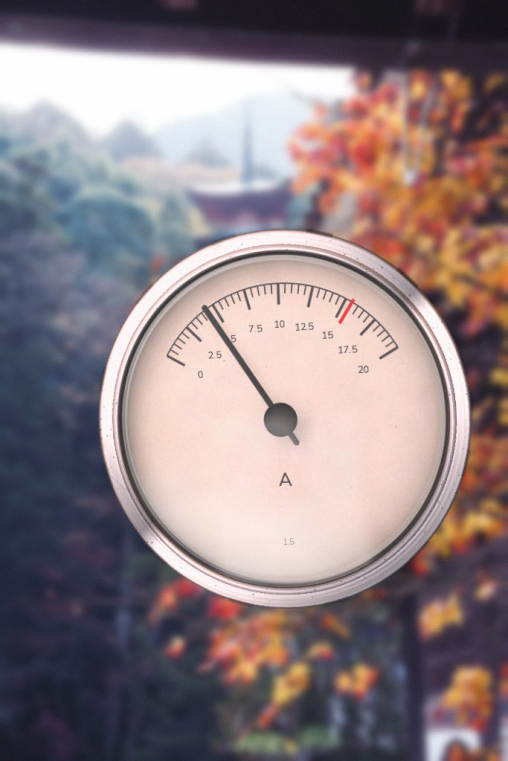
4.5 A
